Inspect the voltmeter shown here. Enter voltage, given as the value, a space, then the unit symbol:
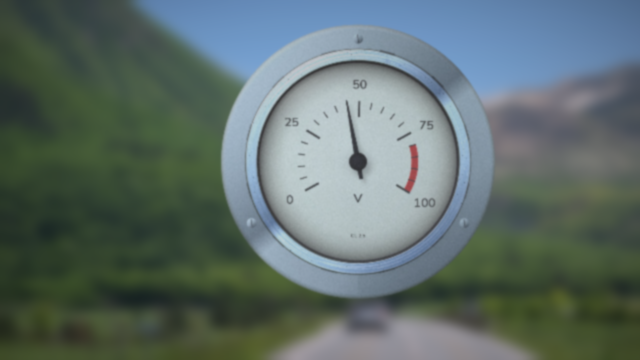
45 V
